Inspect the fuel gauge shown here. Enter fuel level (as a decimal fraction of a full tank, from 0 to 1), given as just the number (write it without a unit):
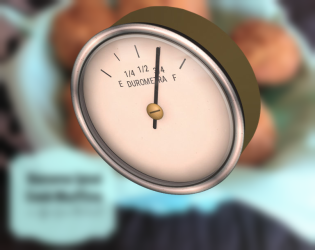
0.75
